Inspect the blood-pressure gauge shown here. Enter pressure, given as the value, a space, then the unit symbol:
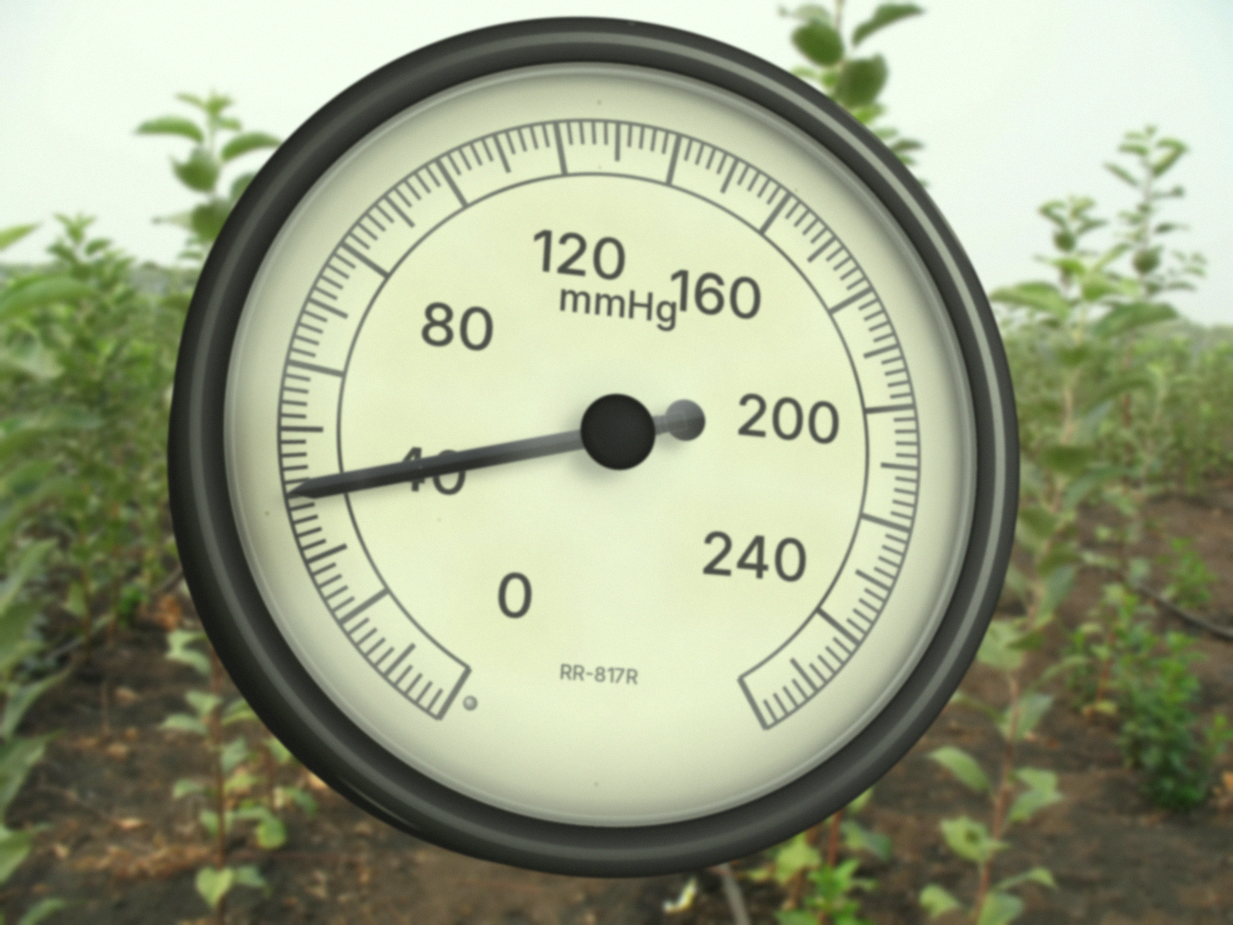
40 mmHg
